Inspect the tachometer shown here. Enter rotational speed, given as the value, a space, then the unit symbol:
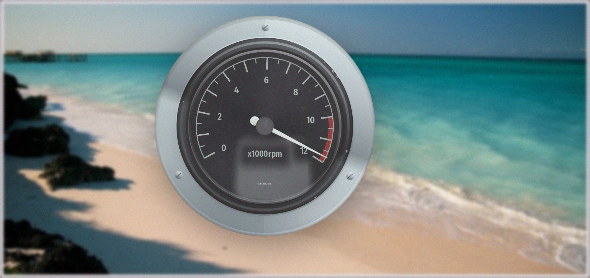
11750 rpm
